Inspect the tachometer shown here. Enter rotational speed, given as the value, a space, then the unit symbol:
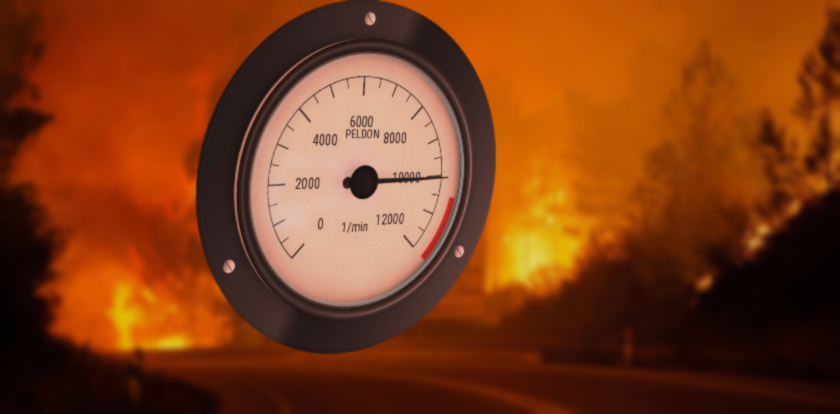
10000 rpm
